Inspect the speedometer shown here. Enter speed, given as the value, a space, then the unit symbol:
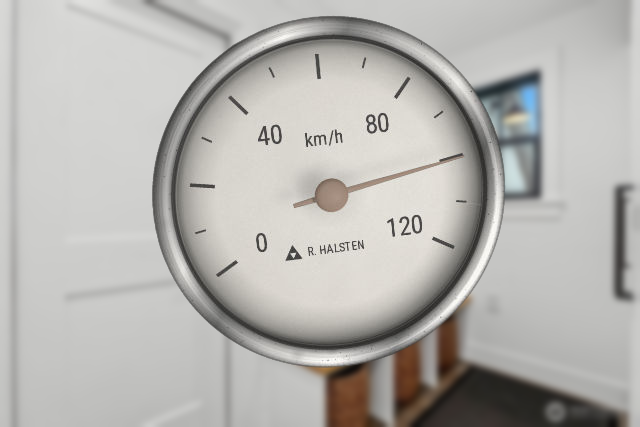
100 km/h
